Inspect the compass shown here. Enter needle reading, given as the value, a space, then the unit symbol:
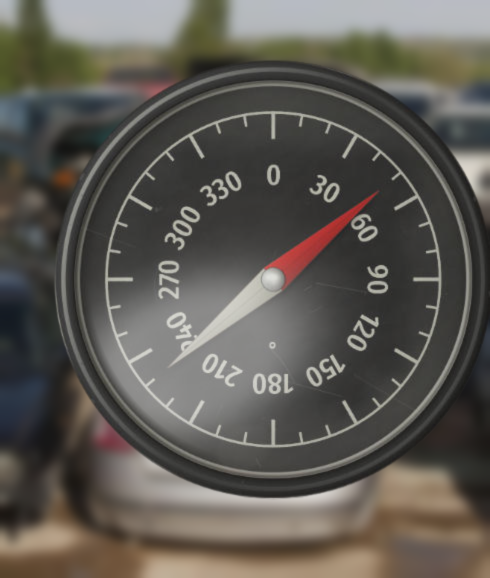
50 °
